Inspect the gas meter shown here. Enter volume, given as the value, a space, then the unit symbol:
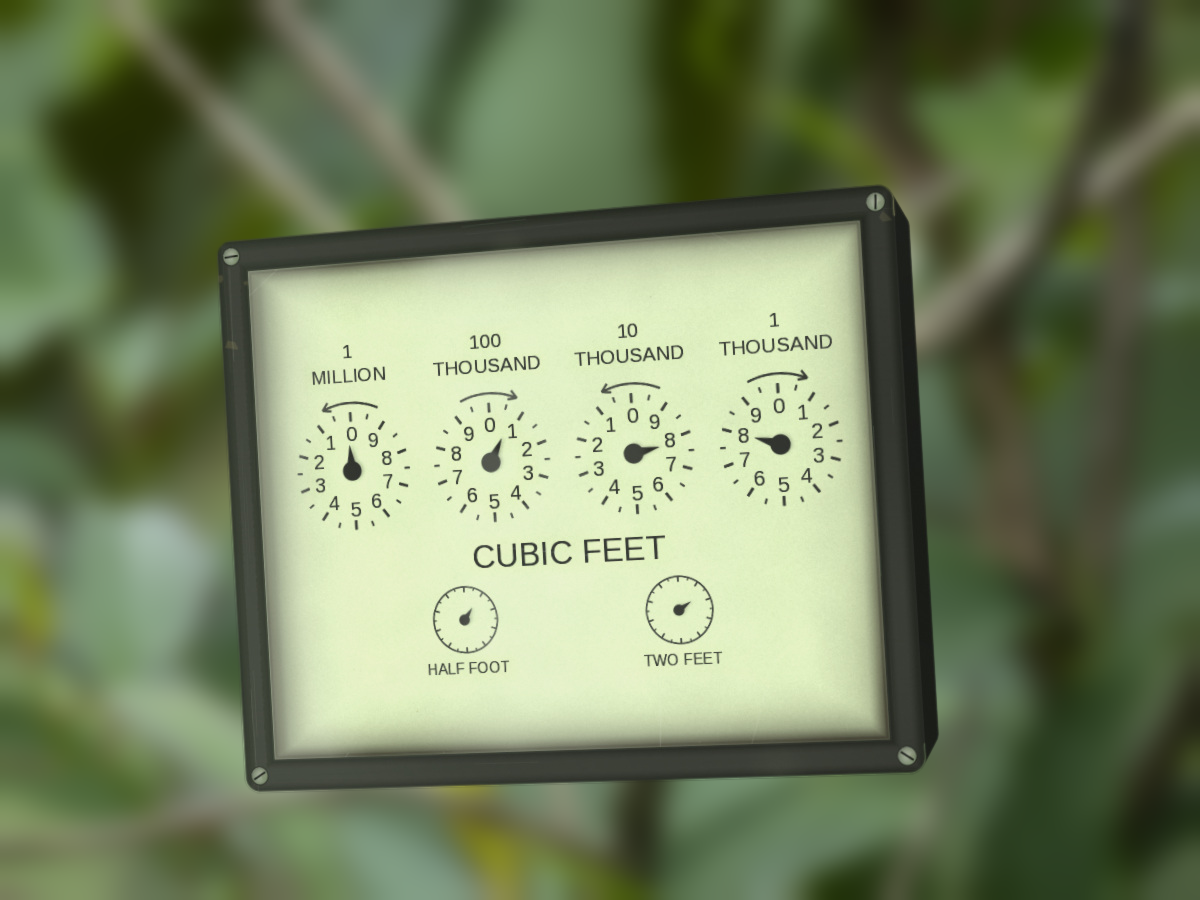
7800 ft³
